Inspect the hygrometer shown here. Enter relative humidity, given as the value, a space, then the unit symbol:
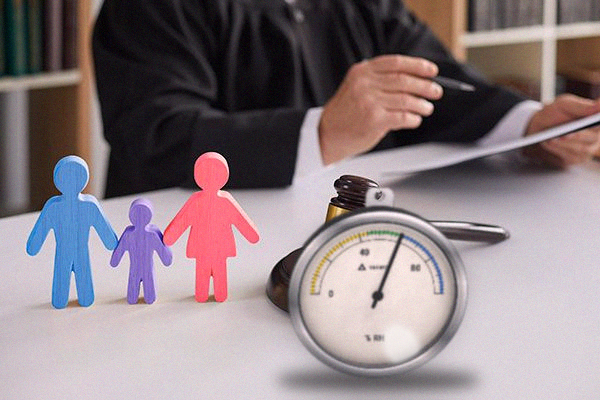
60 %
